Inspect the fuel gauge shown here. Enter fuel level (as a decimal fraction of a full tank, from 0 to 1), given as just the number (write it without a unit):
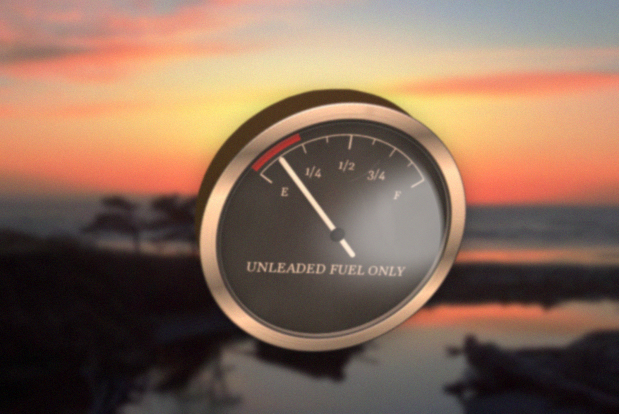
0.125
